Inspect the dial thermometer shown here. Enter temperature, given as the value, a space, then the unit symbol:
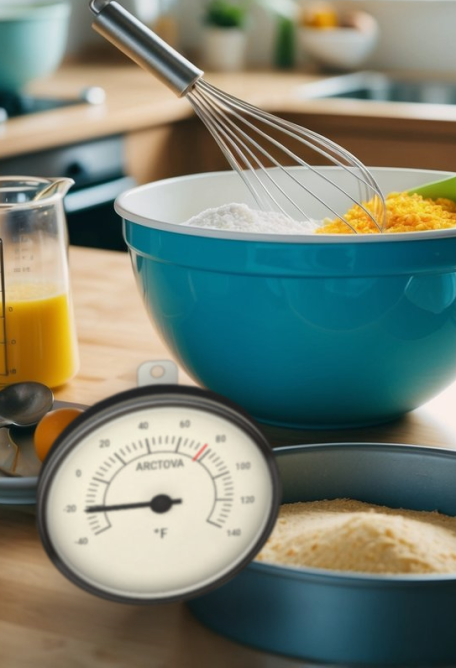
-20 °F
